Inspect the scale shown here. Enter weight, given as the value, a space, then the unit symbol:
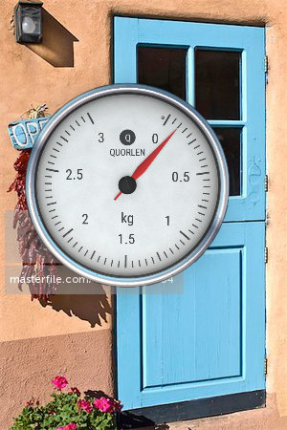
0.1 kg
